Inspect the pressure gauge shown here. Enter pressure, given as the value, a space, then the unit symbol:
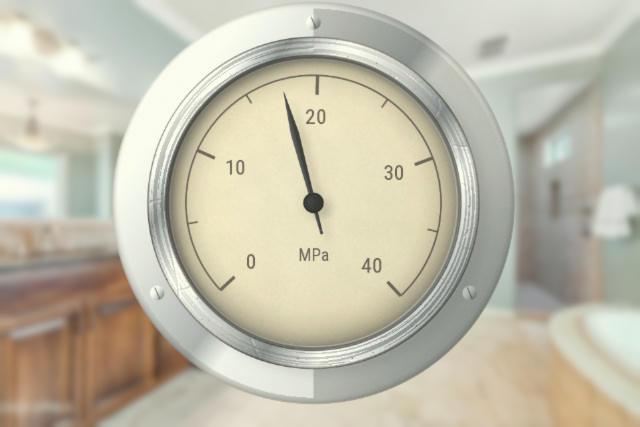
17.5 MPa
